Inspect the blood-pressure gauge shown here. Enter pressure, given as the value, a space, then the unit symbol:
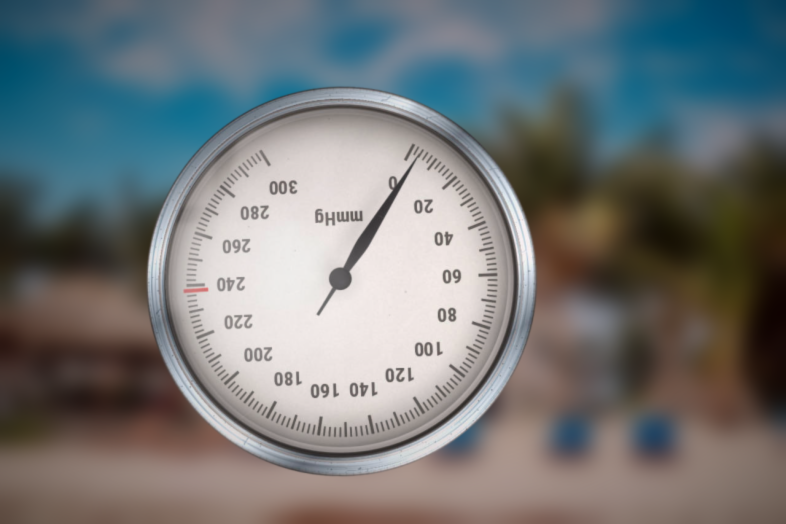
4 mmHg
